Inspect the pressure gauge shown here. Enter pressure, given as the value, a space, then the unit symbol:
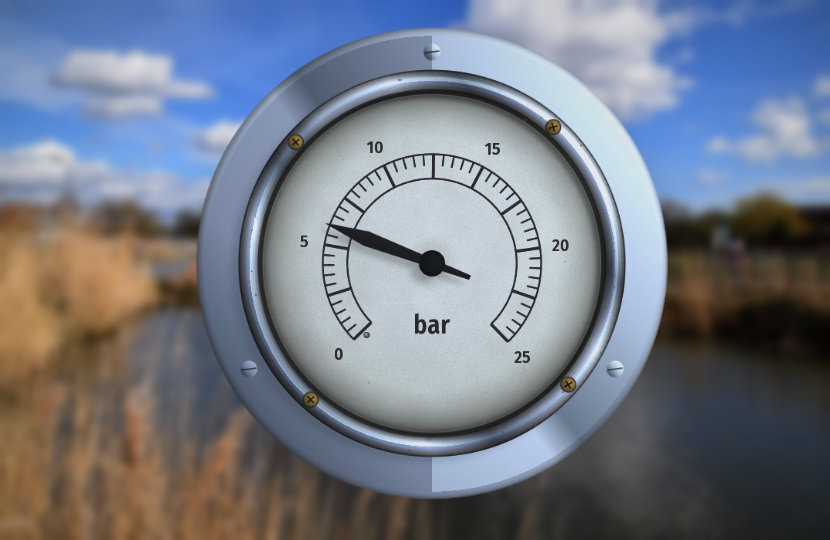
6 bar
